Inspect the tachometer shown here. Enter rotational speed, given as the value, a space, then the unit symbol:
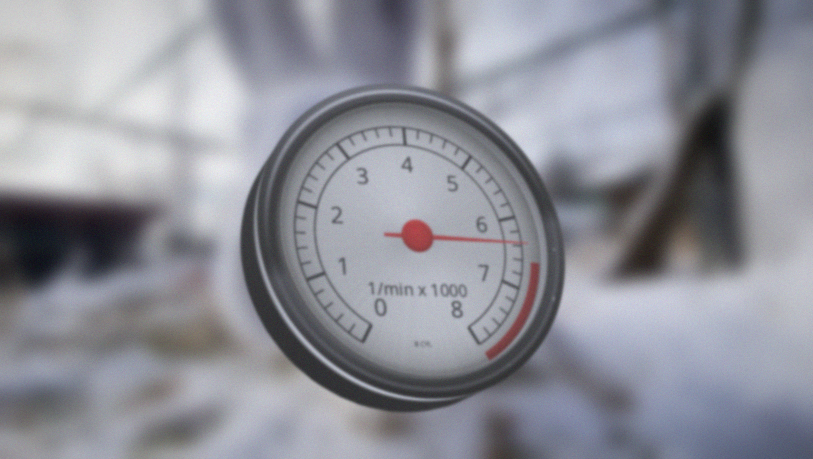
6400 rpm
